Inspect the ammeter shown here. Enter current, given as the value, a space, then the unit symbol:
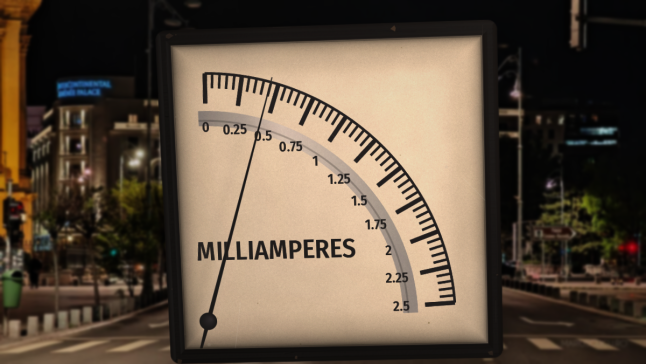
0.45 mA
